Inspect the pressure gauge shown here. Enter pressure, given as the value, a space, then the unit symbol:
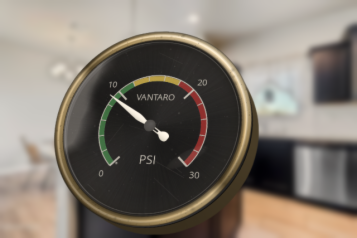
9 psi
